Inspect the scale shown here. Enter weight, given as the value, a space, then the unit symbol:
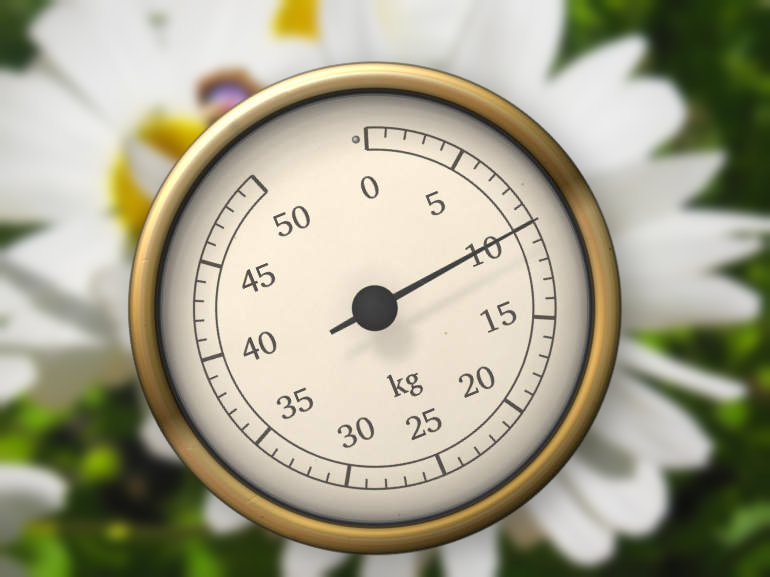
10 kg
